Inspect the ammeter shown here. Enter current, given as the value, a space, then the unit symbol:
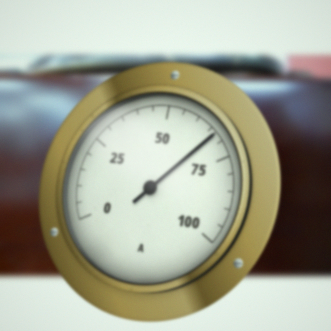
67.5 A
